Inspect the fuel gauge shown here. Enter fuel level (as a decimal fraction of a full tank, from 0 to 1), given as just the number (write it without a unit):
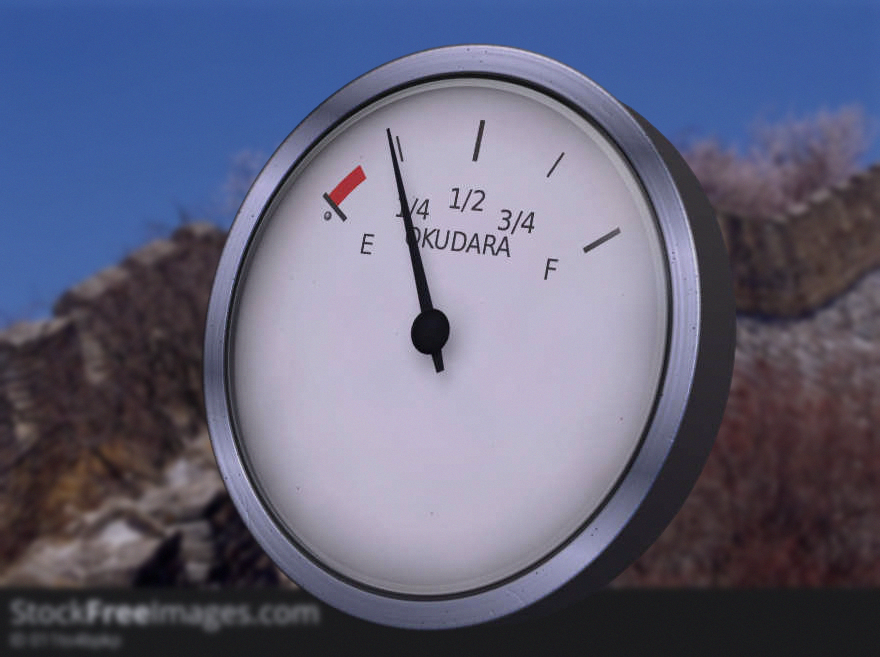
0.25
